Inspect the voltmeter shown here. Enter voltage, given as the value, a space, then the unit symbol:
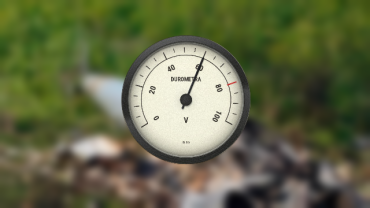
60 V
